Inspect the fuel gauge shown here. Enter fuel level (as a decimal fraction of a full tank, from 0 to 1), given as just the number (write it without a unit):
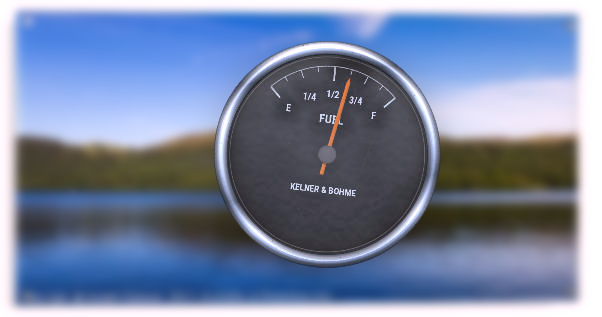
0.625
